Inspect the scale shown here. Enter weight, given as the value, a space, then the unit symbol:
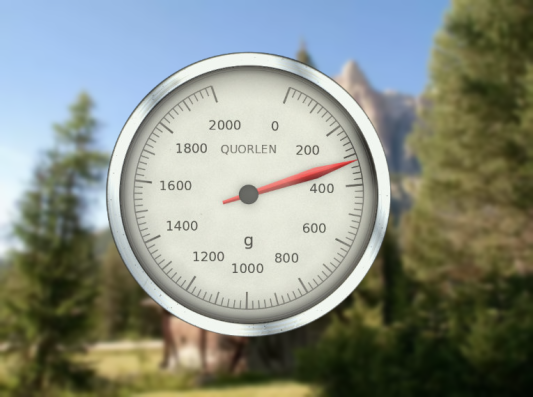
320 g
